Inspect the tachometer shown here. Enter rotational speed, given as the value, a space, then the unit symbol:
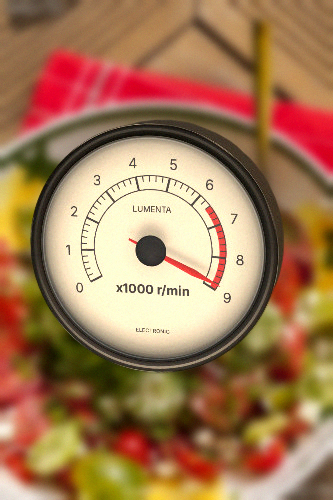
8800 rpm
